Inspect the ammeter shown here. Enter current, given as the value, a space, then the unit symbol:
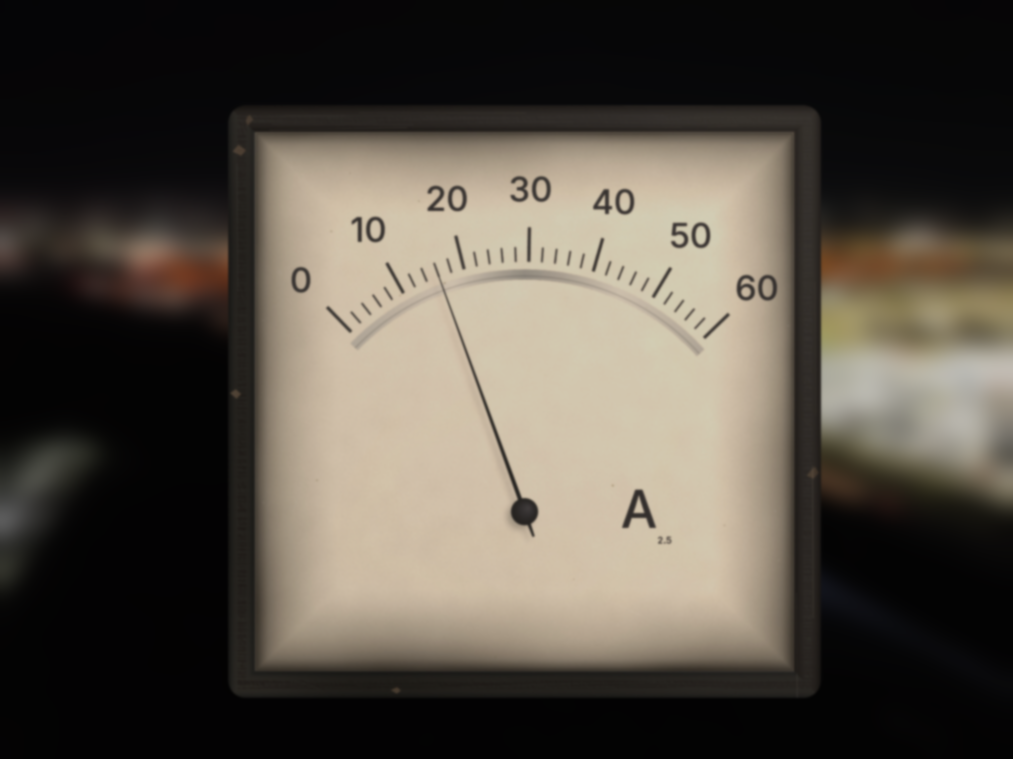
16 A
